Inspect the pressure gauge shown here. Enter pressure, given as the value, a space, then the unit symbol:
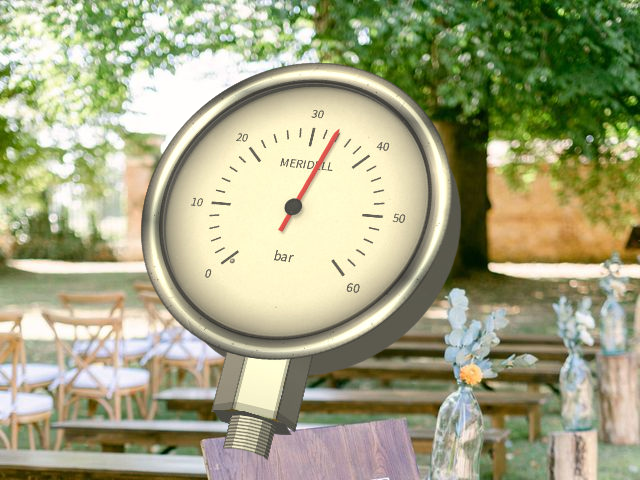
34 bar
